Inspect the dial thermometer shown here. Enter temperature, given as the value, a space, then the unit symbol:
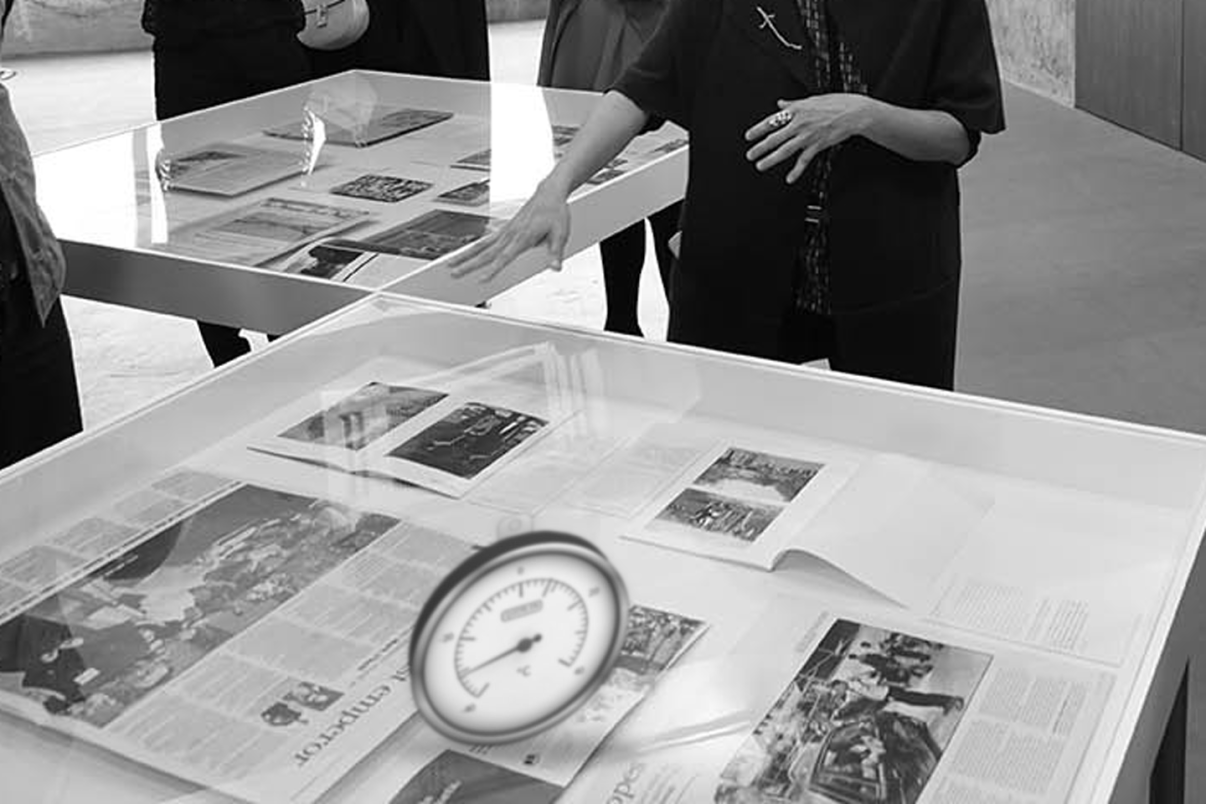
-30 °C
